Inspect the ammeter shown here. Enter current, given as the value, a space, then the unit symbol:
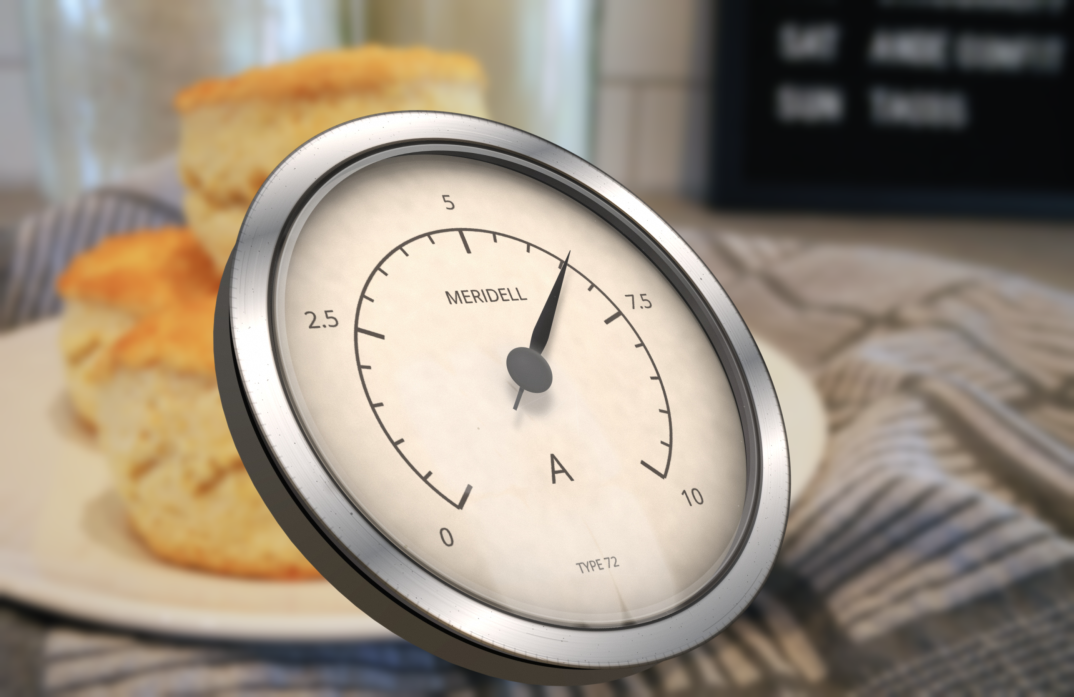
6.5 A
